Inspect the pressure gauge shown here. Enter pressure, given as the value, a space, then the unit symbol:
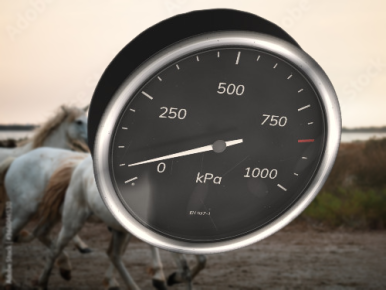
50 kPa
